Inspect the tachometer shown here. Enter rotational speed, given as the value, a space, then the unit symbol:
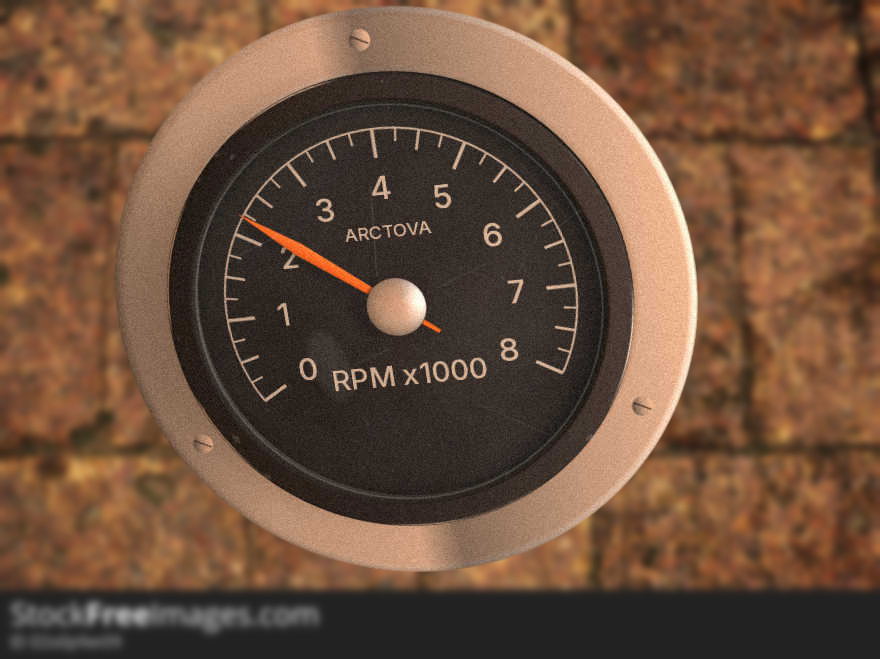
2250 rpm
